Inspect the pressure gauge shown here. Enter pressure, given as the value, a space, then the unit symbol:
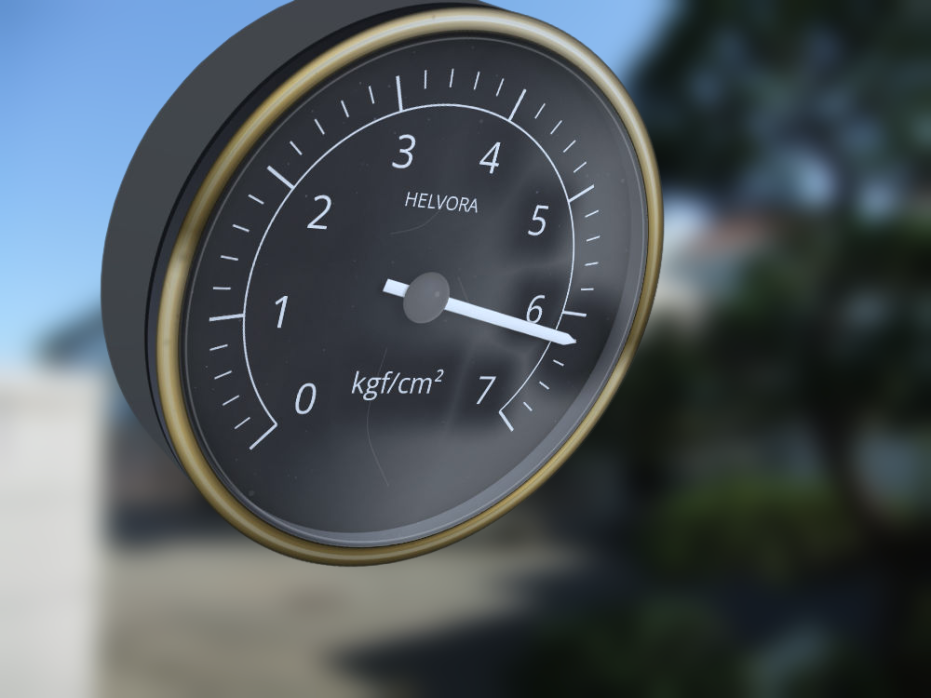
6.2 kg/cm²
